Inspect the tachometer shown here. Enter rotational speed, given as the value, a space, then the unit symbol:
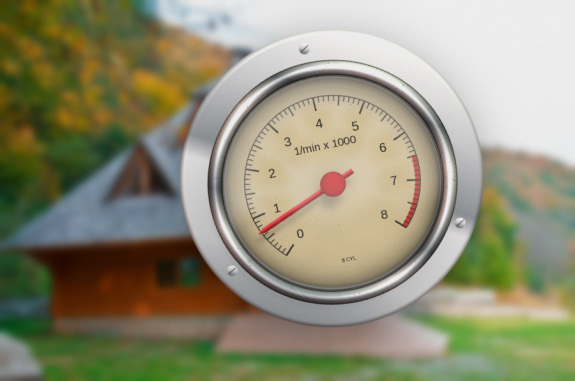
700 rpm
